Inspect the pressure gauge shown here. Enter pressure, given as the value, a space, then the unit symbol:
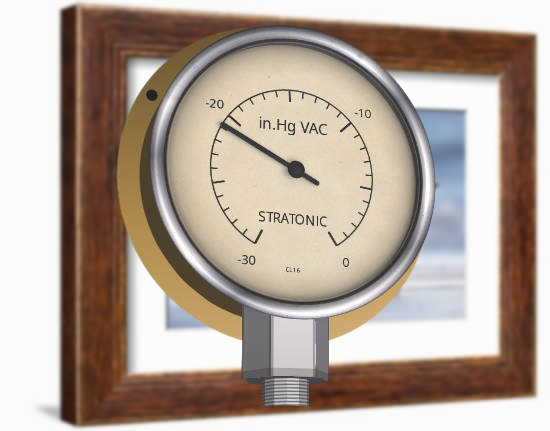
-21 inHg
